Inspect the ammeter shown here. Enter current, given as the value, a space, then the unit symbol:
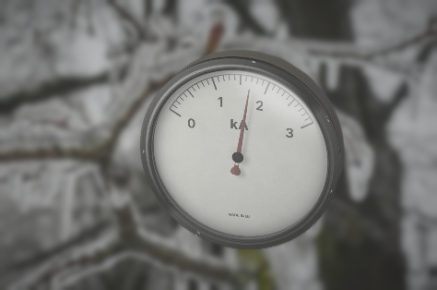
1.7 kA
